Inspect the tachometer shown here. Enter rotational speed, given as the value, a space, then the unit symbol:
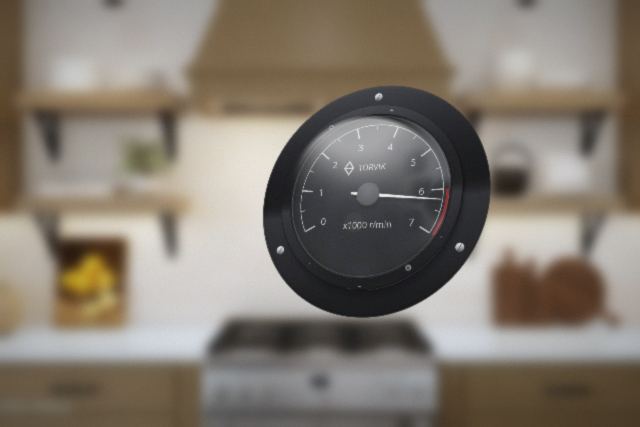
6250 rpm
